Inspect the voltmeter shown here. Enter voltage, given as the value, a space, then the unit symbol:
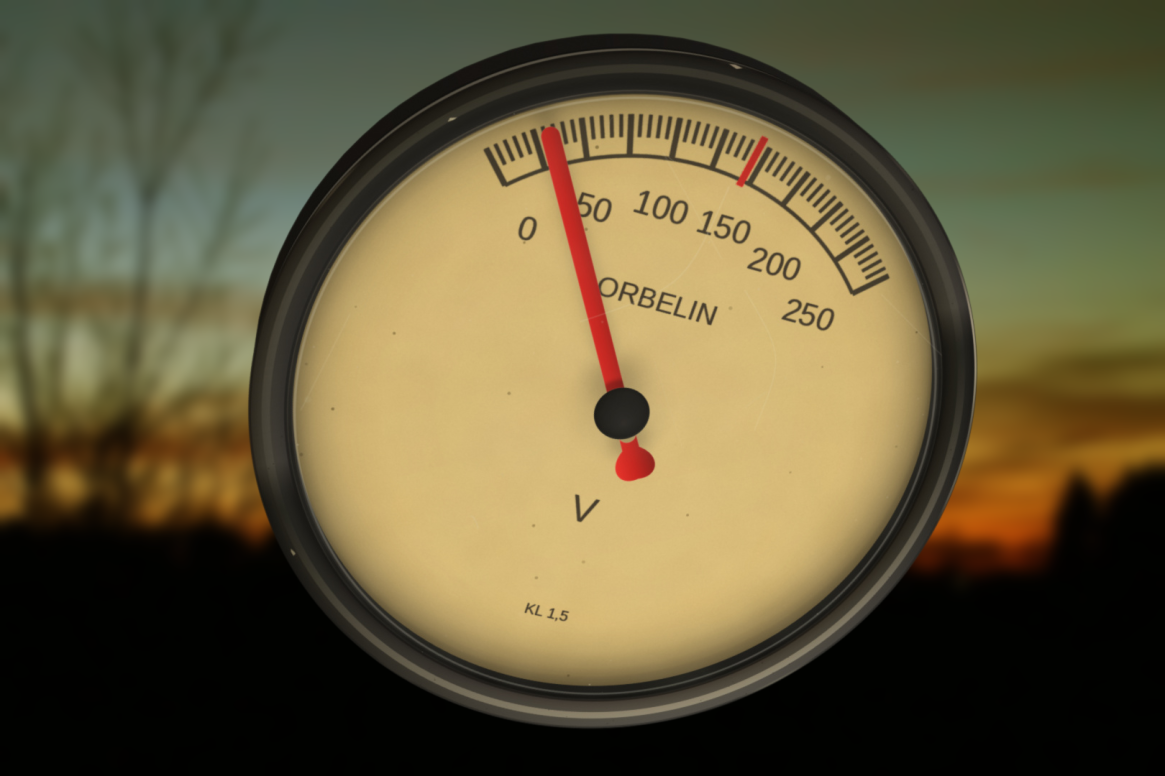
32.5 V
